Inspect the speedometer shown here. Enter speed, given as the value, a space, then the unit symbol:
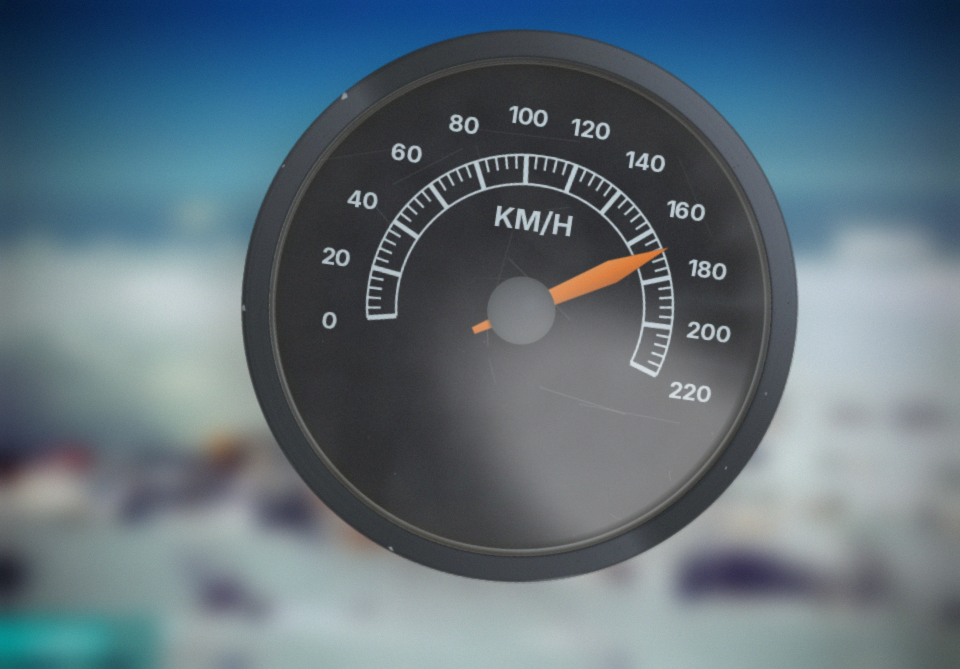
168 km/h
